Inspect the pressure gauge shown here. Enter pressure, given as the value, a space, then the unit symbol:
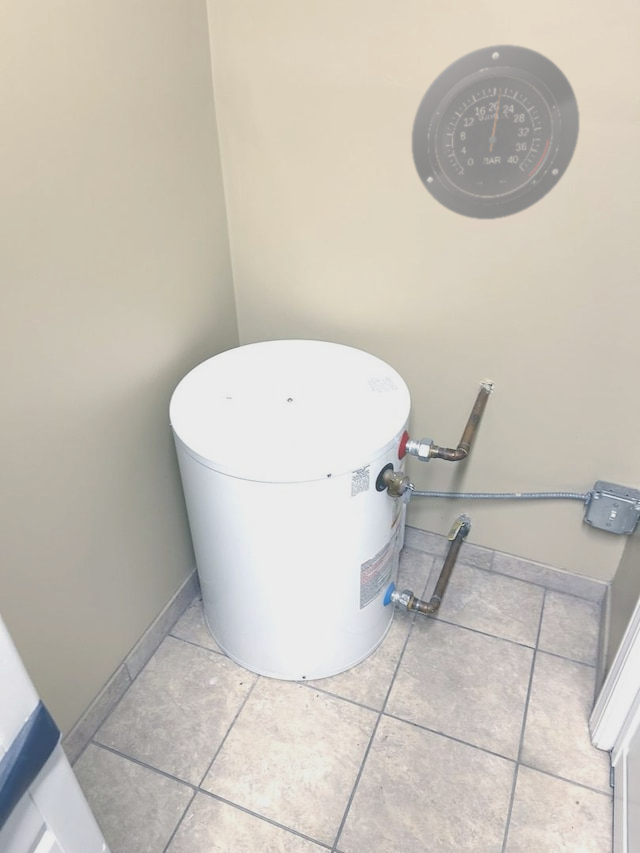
21 bar
